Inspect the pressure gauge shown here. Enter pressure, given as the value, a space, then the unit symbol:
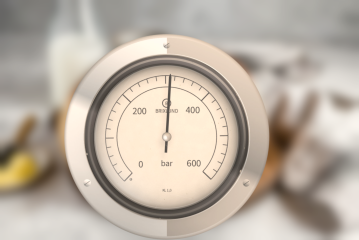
310 bar
